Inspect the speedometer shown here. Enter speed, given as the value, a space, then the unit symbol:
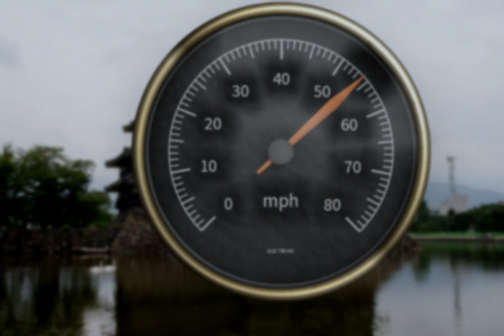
54 mph
